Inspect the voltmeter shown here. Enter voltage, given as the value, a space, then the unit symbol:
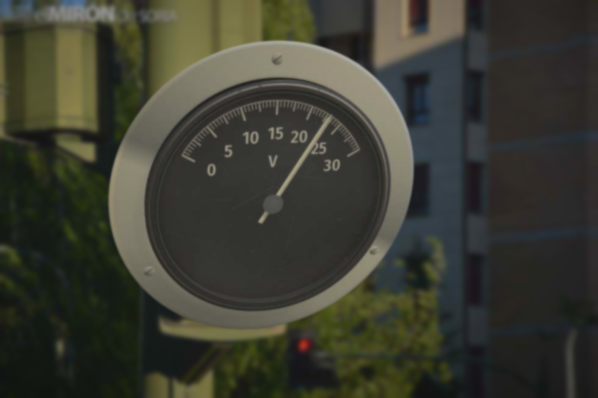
22.5 V
